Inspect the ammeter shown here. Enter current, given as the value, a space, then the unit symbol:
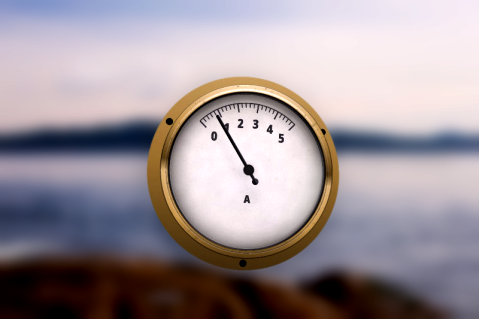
0.8 A
